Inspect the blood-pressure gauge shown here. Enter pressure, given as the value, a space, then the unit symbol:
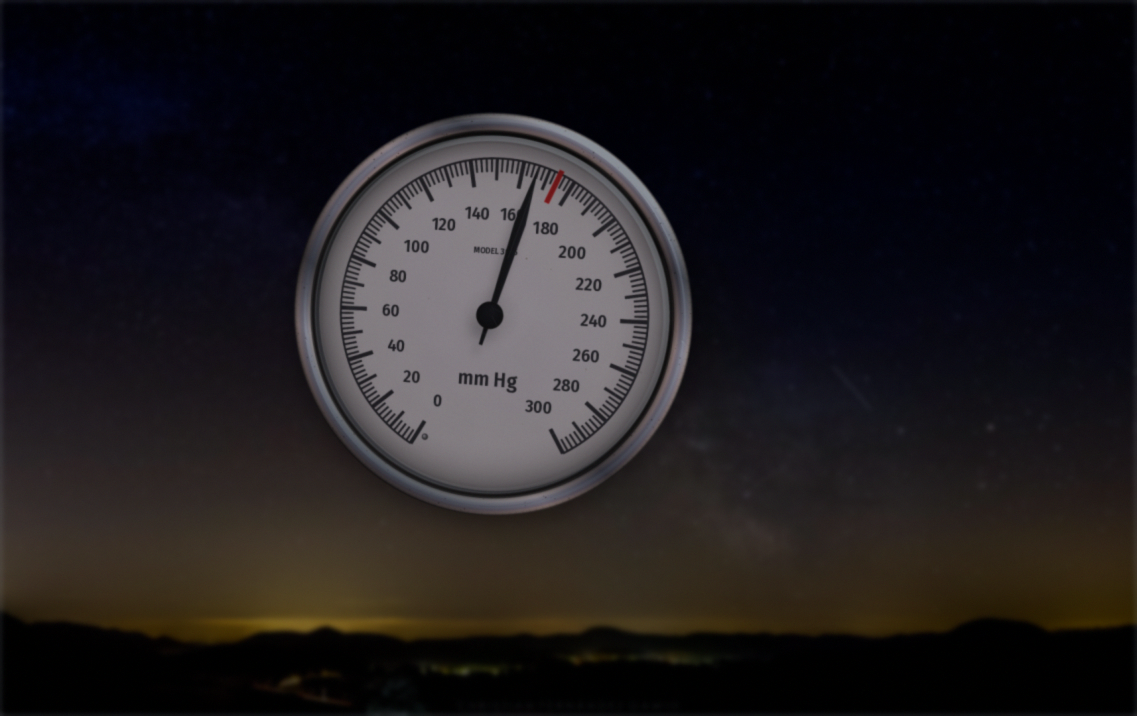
166 mmHg
